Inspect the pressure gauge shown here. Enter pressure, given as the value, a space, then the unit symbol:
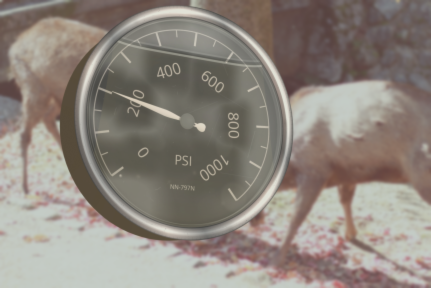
200 psi
